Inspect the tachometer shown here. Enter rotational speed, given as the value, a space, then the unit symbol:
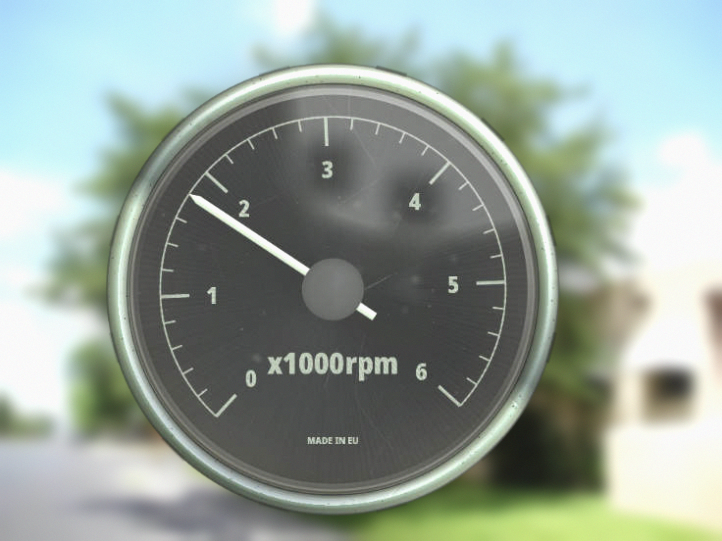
1800 rpm
